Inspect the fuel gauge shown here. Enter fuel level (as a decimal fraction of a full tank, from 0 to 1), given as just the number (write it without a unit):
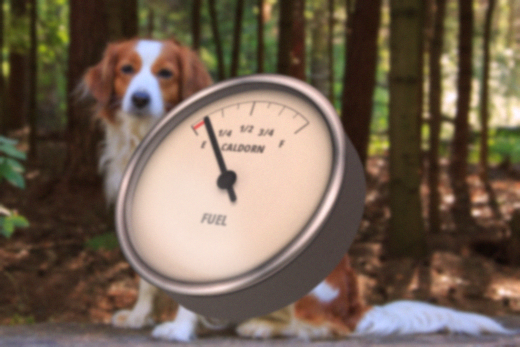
0.125
